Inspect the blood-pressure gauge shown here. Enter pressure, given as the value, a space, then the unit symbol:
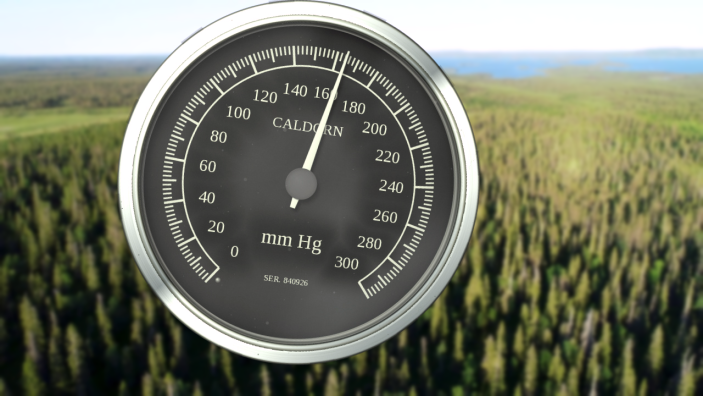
164 mmHg
